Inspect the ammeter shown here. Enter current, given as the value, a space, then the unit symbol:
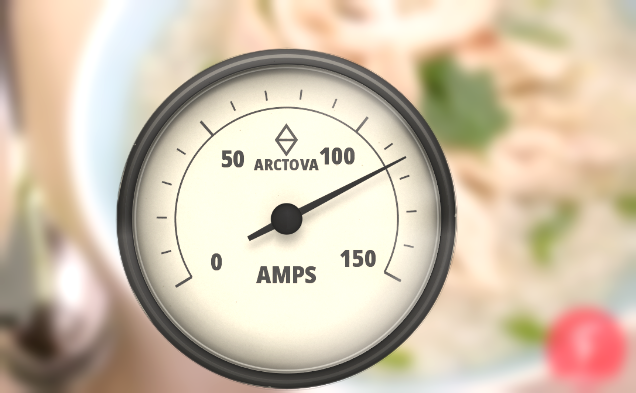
115 A
